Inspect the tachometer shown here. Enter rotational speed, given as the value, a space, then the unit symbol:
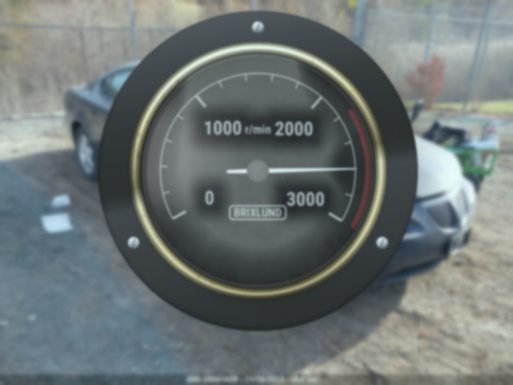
2600 rpm
